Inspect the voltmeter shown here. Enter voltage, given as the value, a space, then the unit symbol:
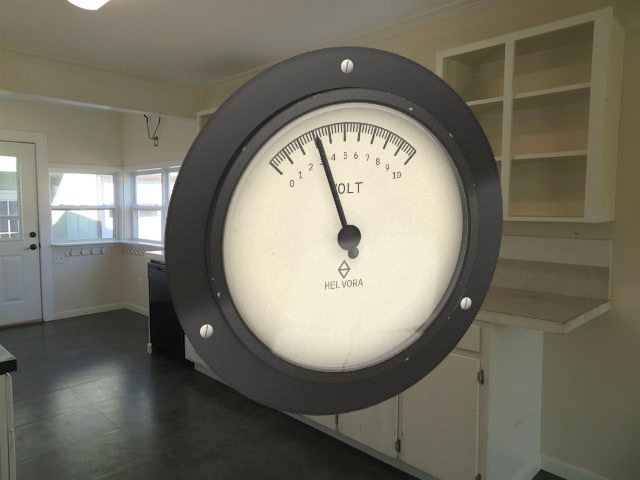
3 V
